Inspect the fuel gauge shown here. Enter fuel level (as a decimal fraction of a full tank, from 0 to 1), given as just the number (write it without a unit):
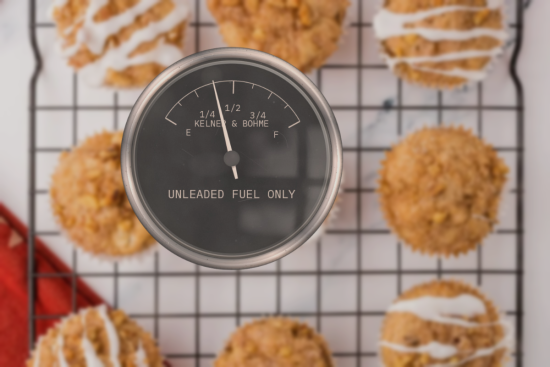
0.375
